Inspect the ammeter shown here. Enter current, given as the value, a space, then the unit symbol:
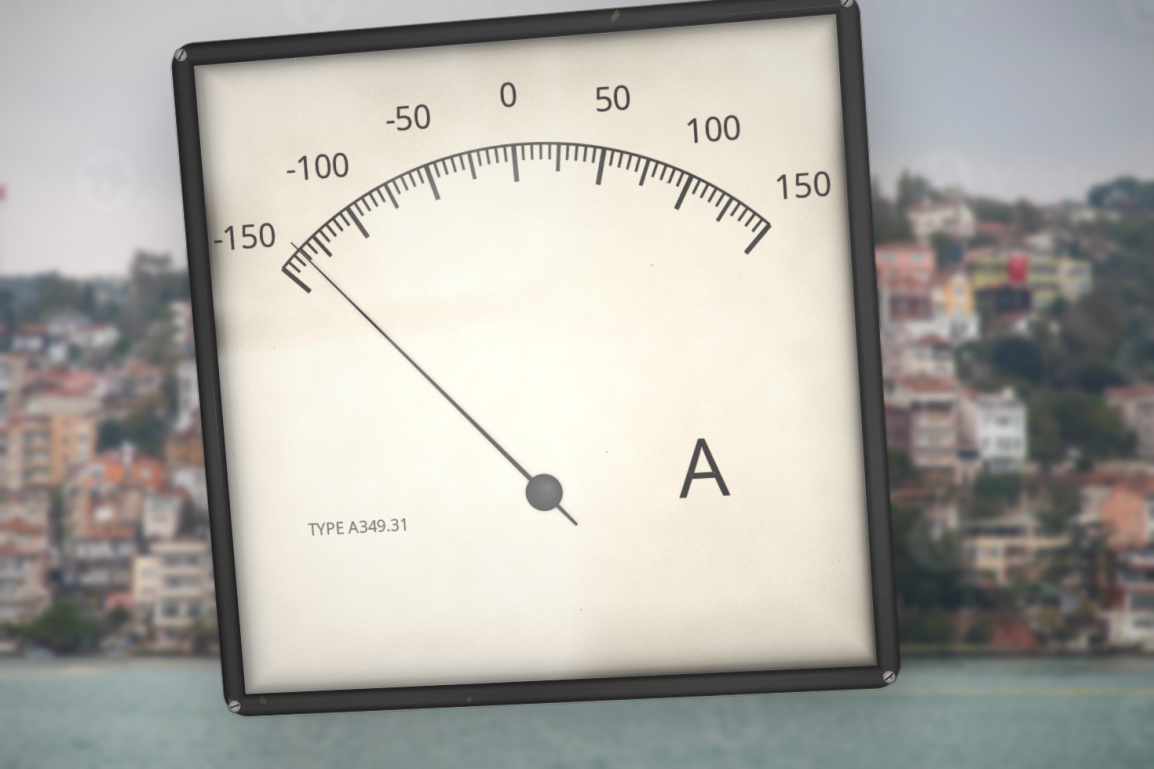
-135 A
